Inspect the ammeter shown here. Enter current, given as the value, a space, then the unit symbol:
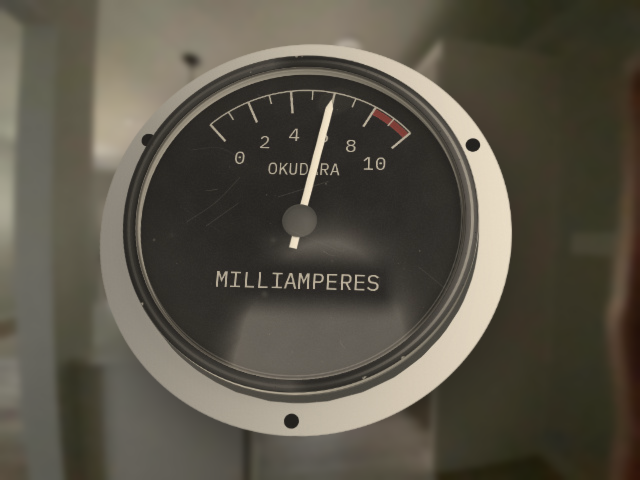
6 mA
